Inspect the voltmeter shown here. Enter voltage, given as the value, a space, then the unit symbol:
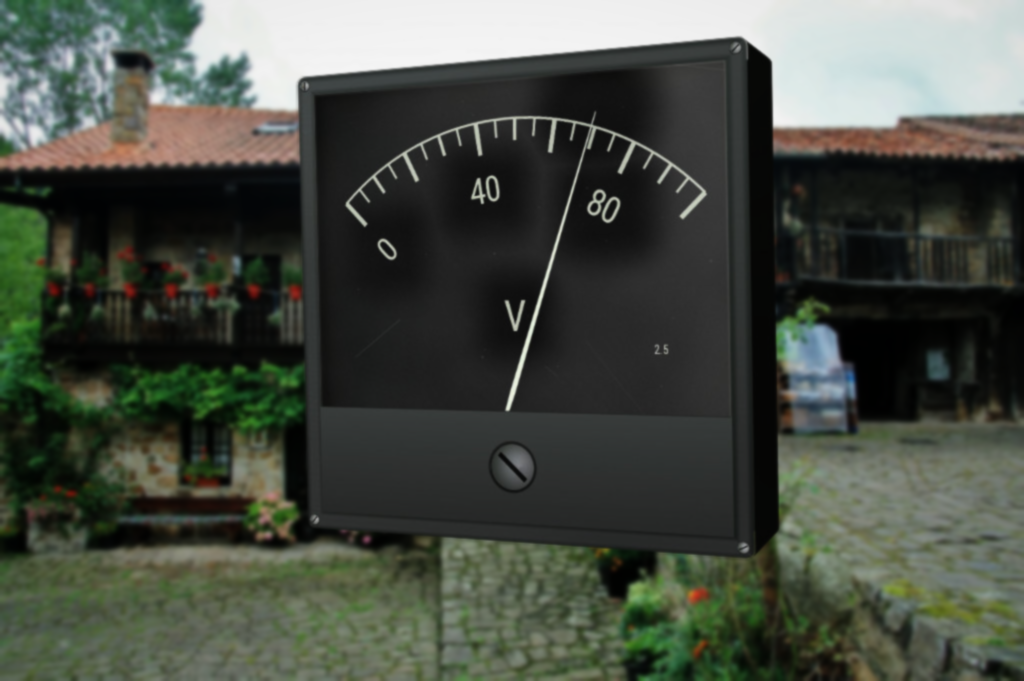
70 V
